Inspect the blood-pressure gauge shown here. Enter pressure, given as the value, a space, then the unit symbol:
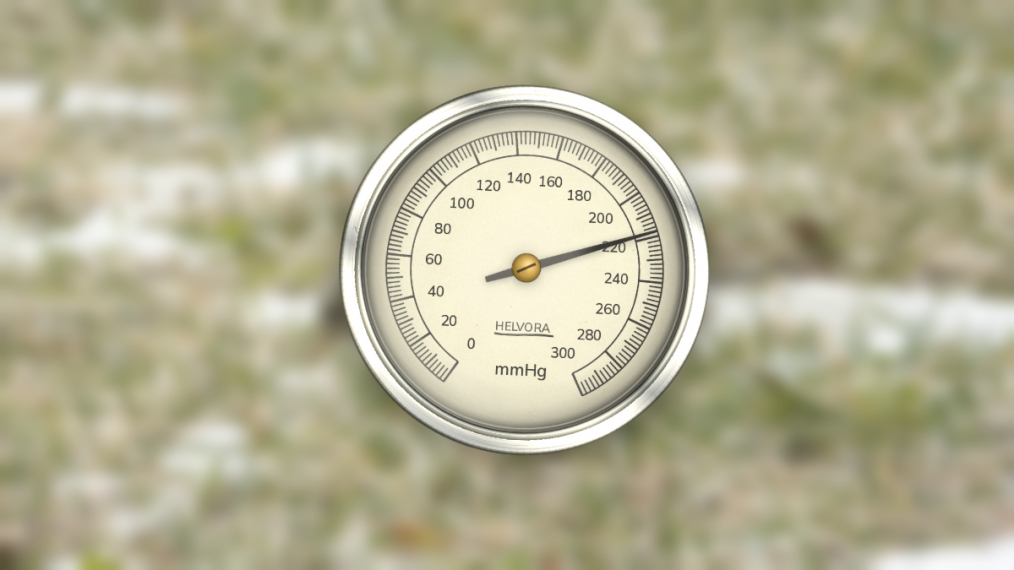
218 mmHg
